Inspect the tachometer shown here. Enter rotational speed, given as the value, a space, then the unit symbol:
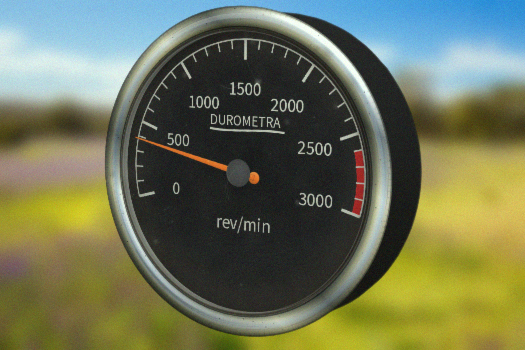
400 rpm
